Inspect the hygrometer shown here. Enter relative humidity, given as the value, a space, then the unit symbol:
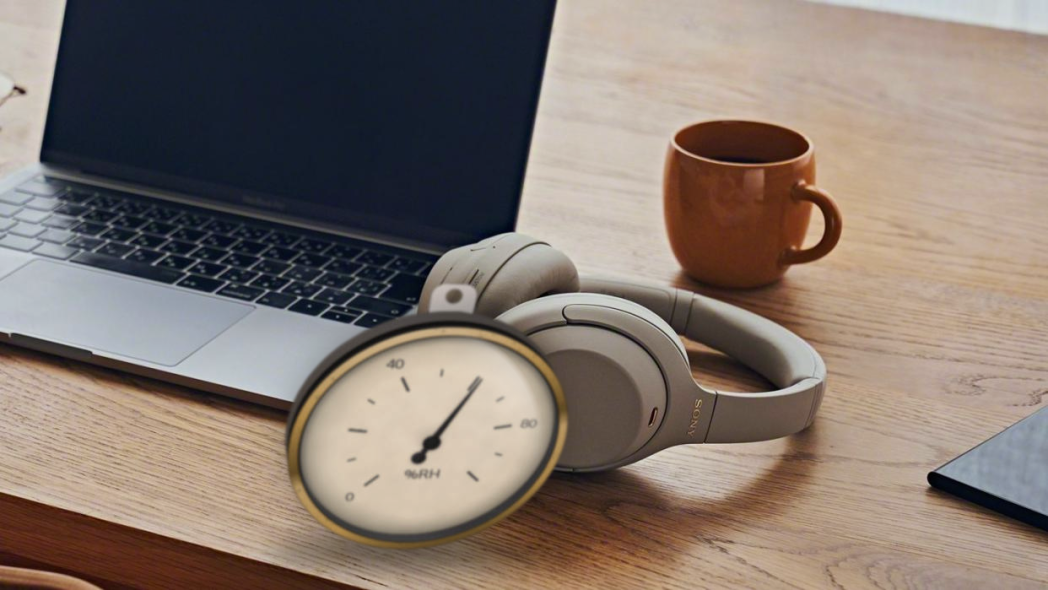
60 %
